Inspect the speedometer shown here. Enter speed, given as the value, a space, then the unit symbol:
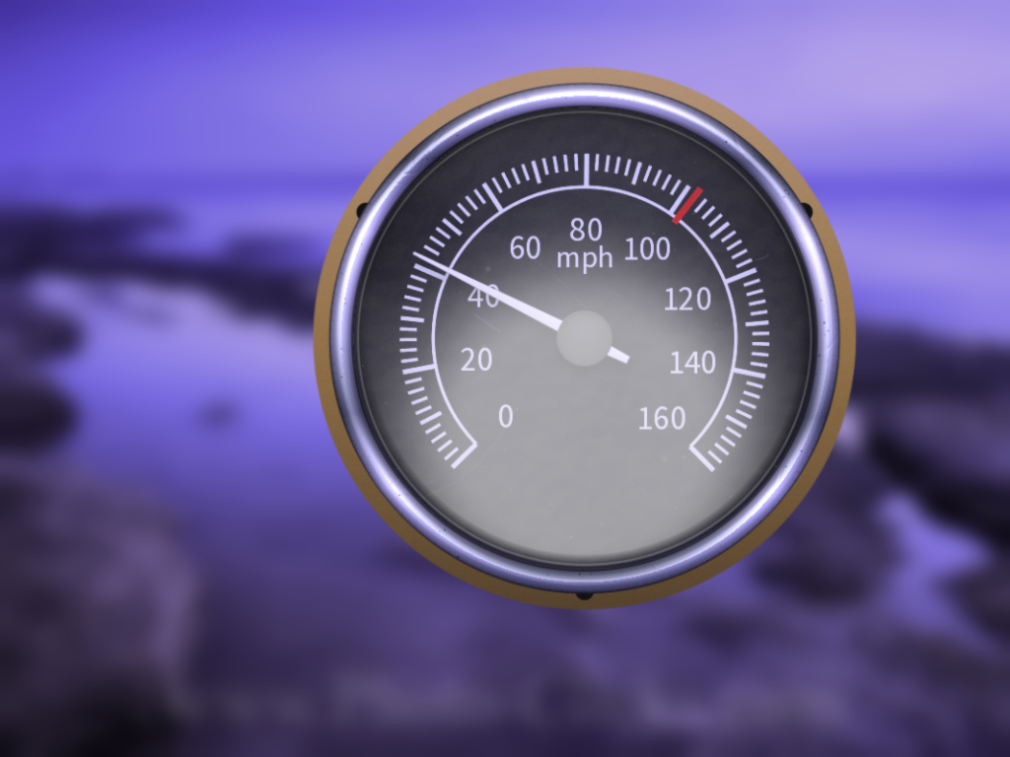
42 mph
